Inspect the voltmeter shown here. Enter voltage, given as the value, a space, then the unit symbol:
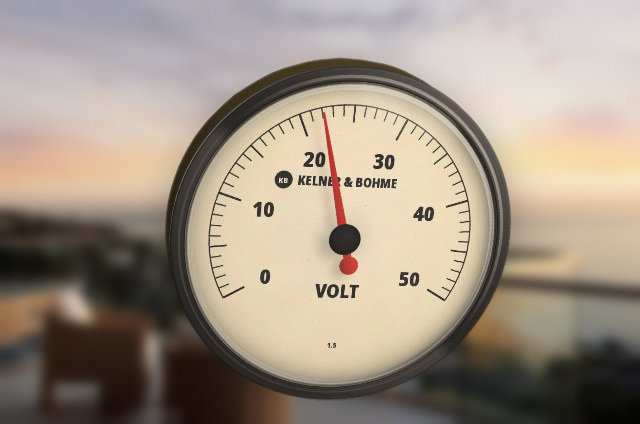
22 V
